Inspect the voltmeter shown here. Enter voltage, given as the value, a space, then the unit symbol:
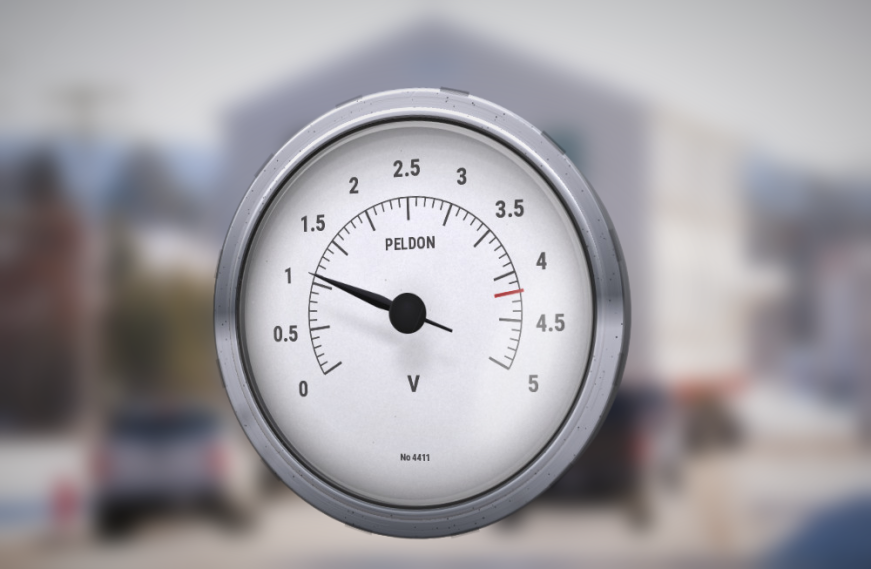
1.1 V
